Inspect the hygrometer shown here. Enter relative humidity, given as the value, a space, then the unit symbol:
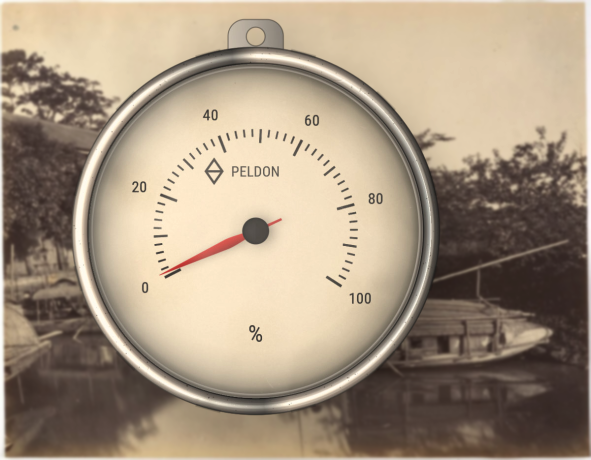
1 %
